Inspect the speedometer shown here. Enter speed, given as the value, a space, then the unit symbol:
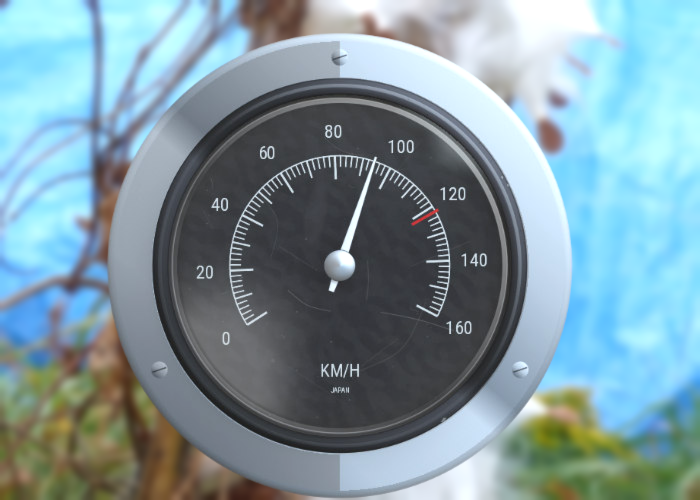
94 km/h
